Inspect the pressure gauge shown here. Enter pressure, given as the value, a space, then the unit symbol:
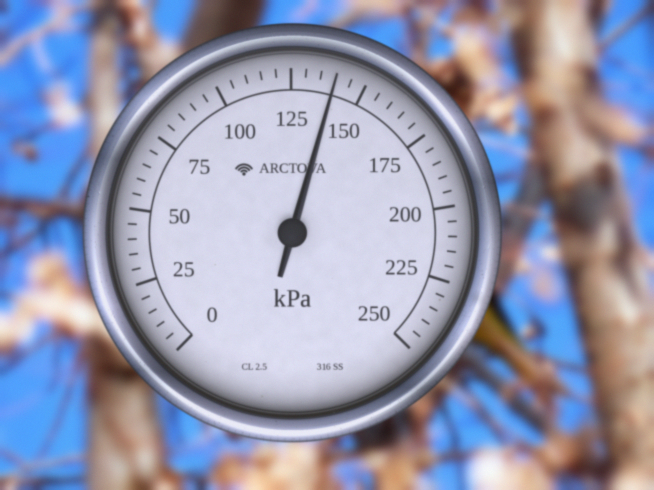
140 kPa
